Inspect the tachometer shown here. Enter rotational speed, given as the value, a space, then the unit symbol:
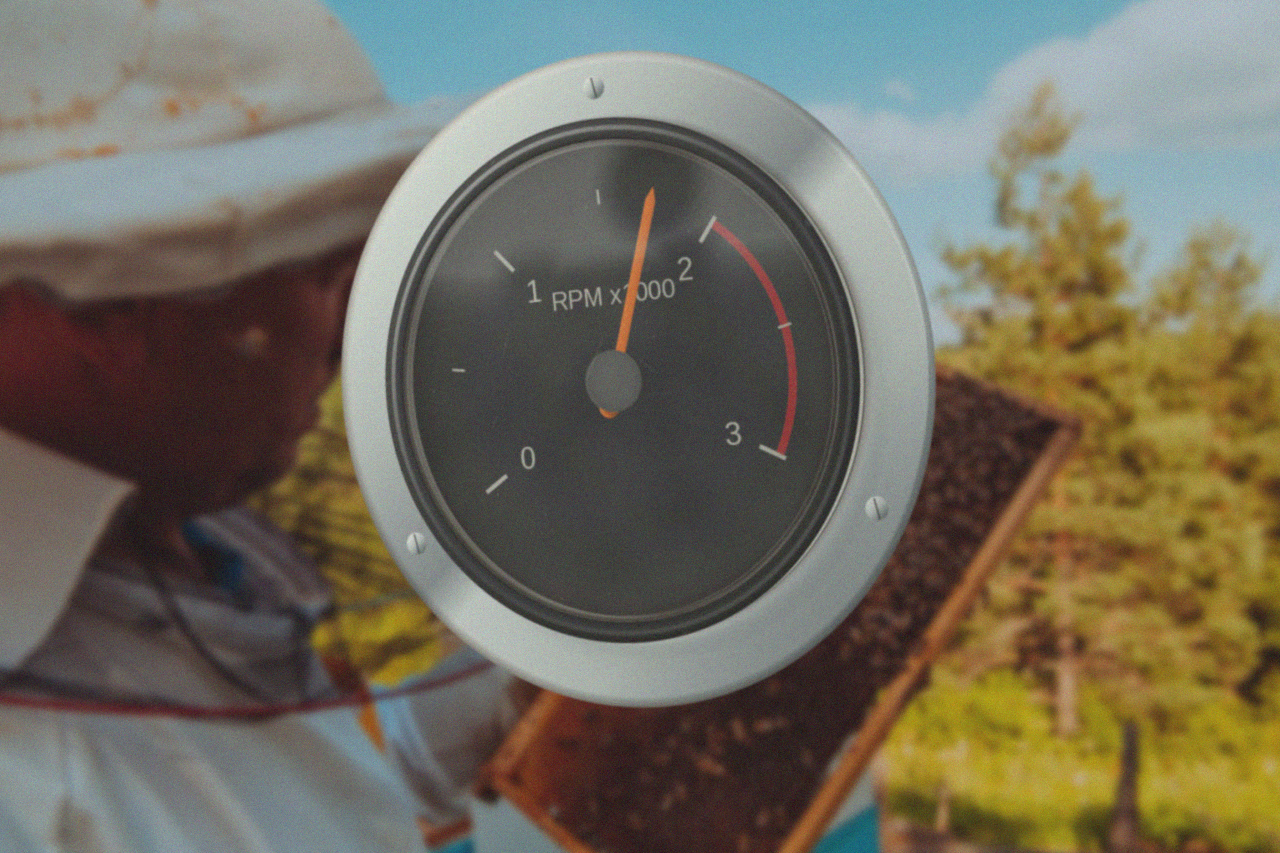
1750 rpm
